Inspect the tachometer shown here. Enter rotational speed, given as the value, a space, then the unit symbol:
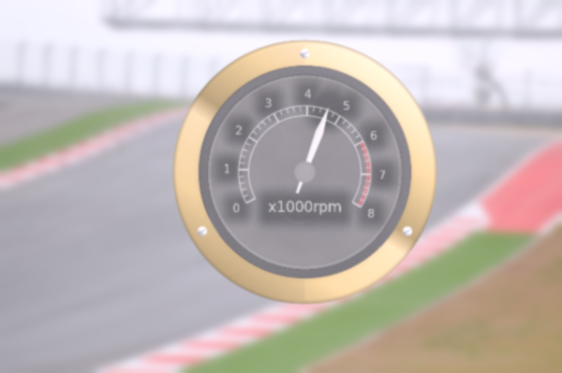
4600 rpm
